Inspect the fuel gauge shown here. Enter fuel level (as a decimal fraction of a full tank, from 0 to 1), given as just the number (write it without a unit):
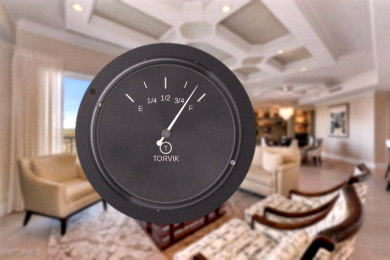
0.875
